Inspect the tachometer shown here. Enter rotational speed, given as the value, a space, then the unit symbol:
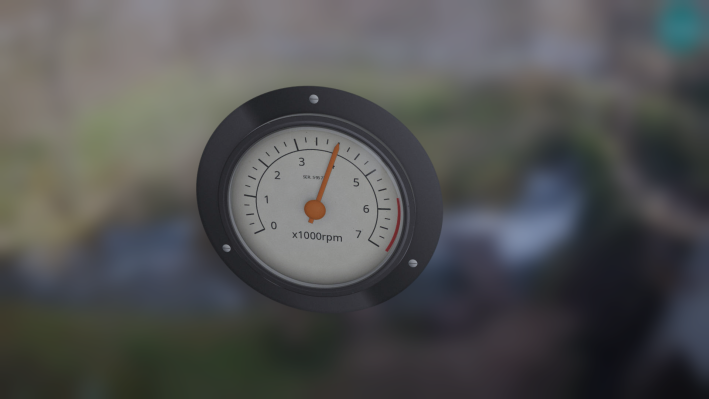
4000 rpm
